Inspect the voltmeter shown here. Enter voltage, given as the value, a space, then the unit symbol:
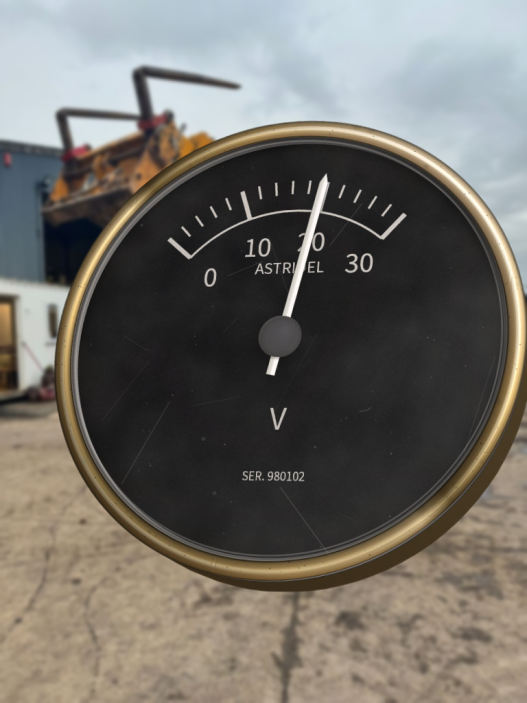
20 V
